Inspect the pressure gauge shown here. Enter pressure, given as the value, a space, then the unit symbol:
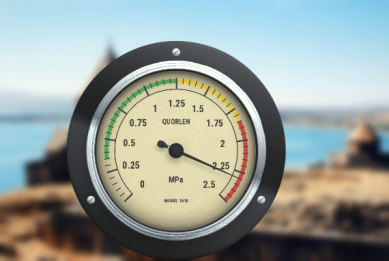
2.3 MPa
